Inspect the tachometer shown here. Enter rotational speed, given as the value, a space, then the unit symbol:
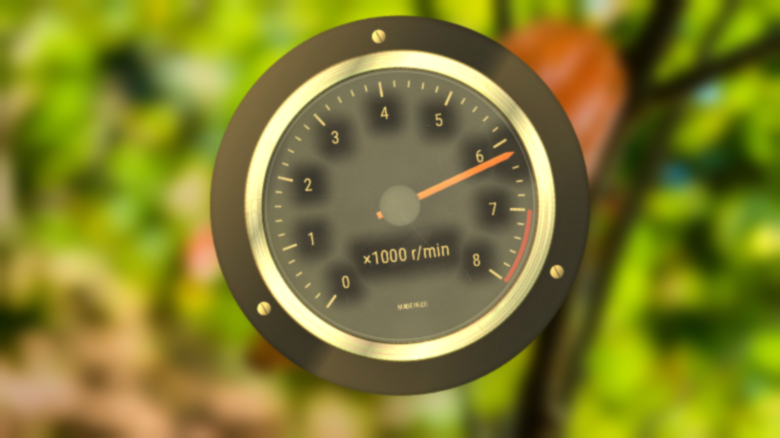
6200 rpm
